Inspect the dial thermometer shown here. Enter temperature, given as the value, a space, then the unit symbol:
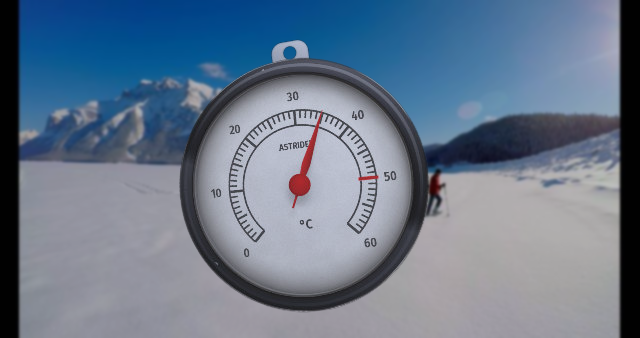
35 °C
